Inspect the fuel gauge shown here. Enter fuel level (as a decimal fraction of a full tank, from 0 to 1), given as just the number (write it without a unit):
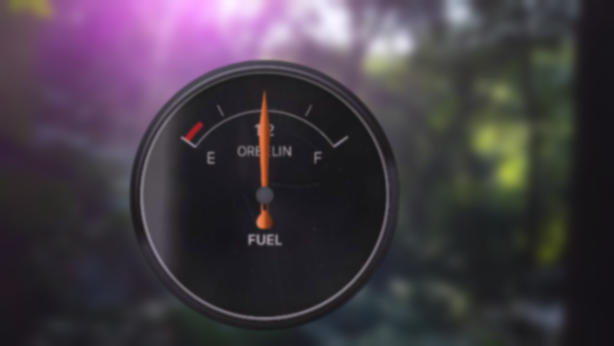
0.5
